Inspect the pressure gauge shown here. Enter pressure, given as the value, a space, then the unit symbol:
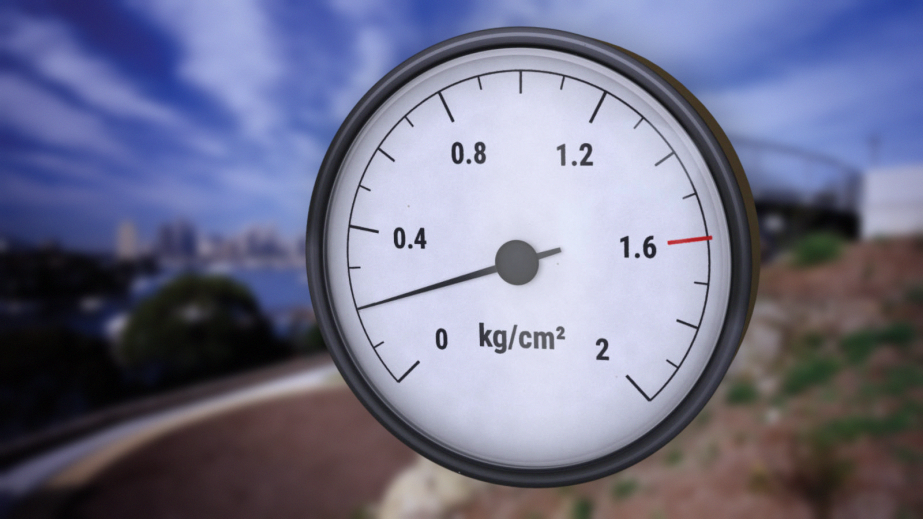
0.2 kg/cm²
